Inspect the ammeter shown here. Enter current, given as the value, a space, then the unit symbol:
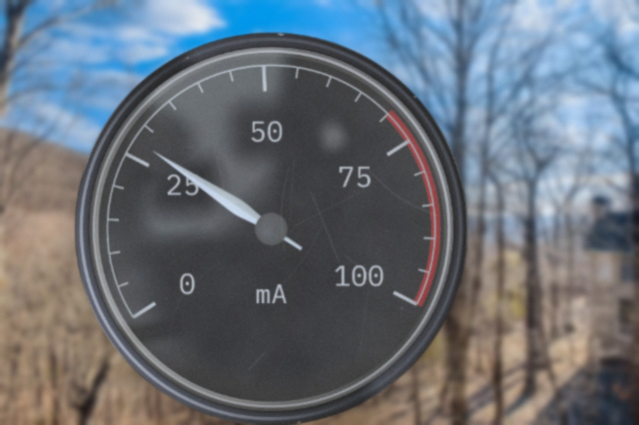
27.5 mA
